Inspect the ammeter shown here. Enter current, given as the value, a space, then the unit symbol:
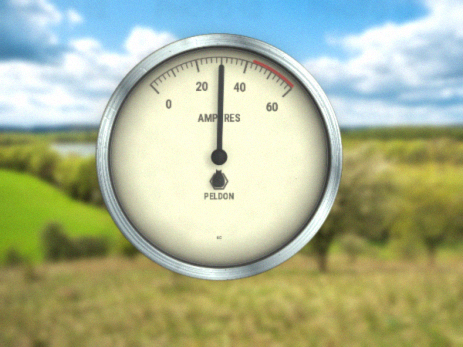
30 A
